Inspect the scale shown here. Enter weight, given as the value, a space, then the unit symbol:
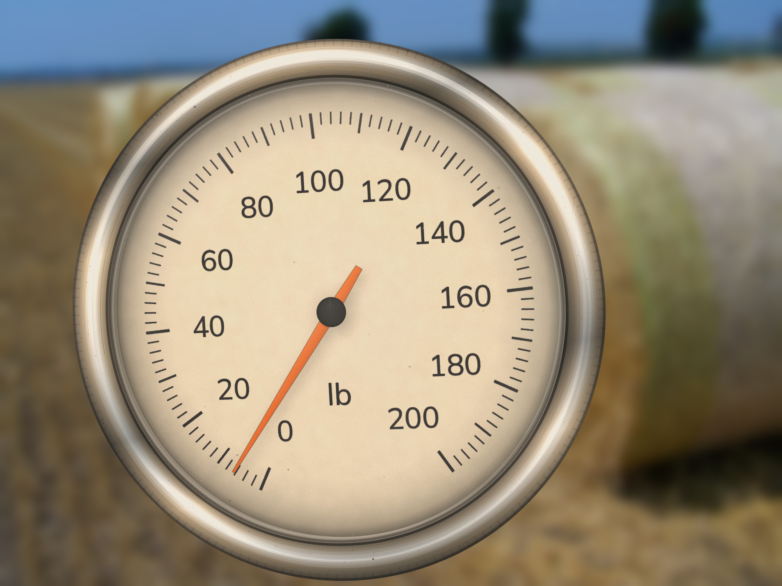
6 lb
